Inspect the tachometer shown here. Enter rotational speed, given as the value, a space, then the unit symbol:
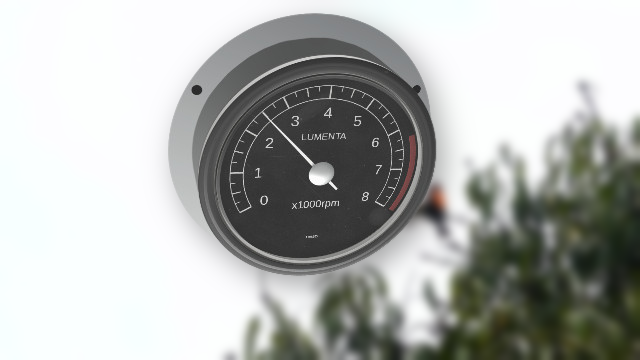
2500 rpm
